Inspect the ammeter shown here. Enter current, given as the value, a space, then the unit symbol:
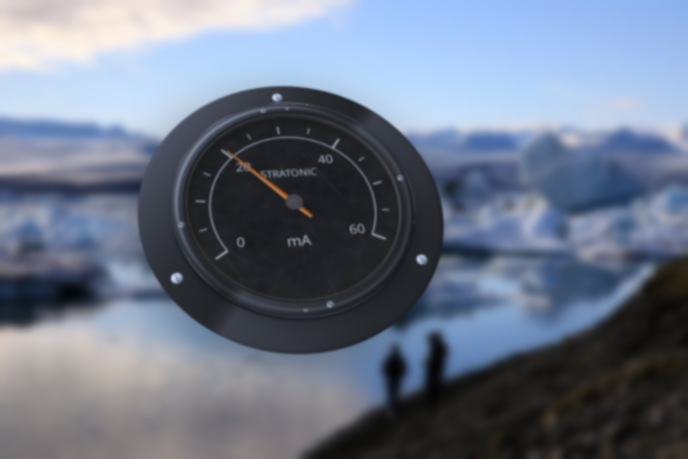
20 mA
